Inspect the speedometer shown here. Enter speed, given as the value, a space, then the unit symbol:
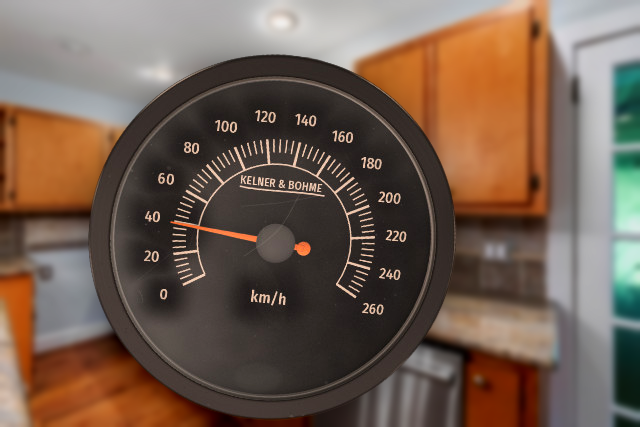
40 km/h
